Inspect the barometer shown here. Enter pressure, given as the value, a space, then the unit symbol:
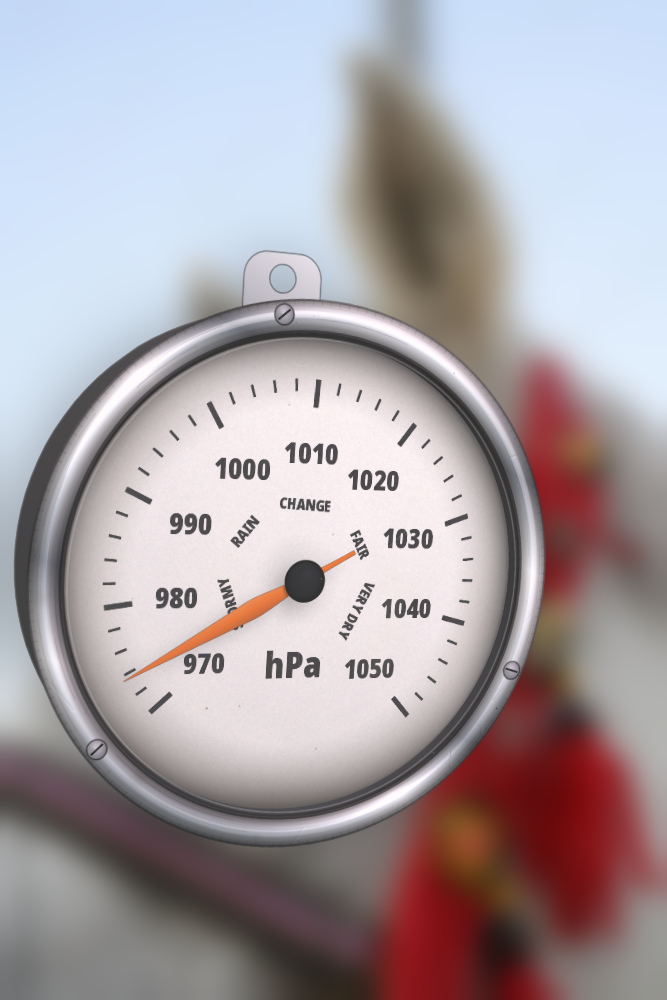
974 hPa
